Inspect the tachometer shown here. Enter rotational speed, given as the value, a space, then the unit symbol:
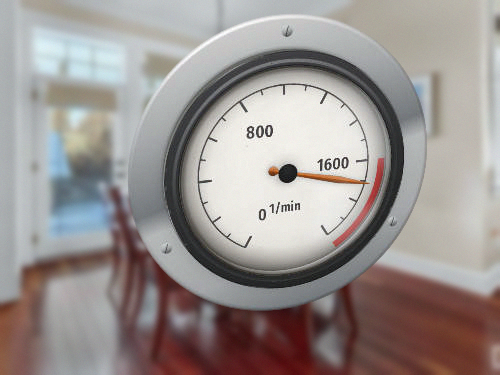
1700 rpm
